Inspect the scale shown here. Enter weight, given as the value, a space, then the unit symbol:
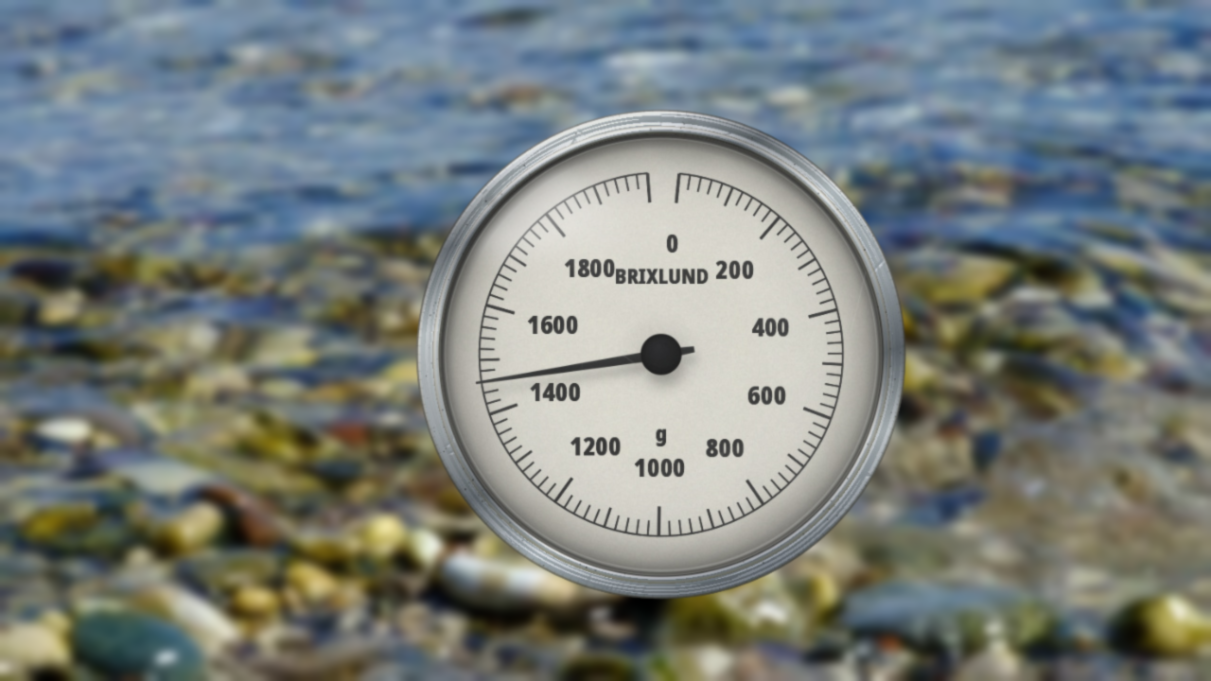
1460 g
